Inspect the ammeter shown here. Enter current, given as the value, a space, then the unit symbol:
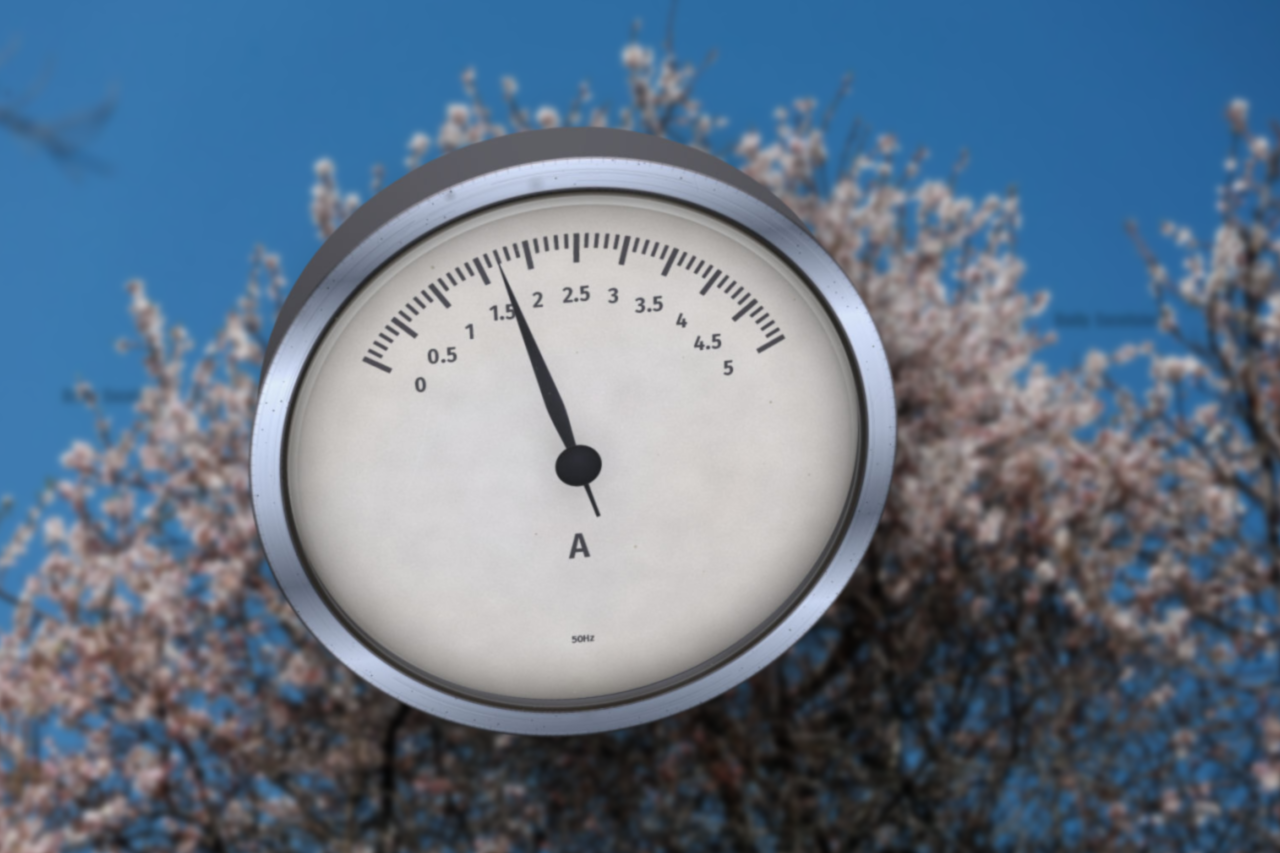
1.7 A
